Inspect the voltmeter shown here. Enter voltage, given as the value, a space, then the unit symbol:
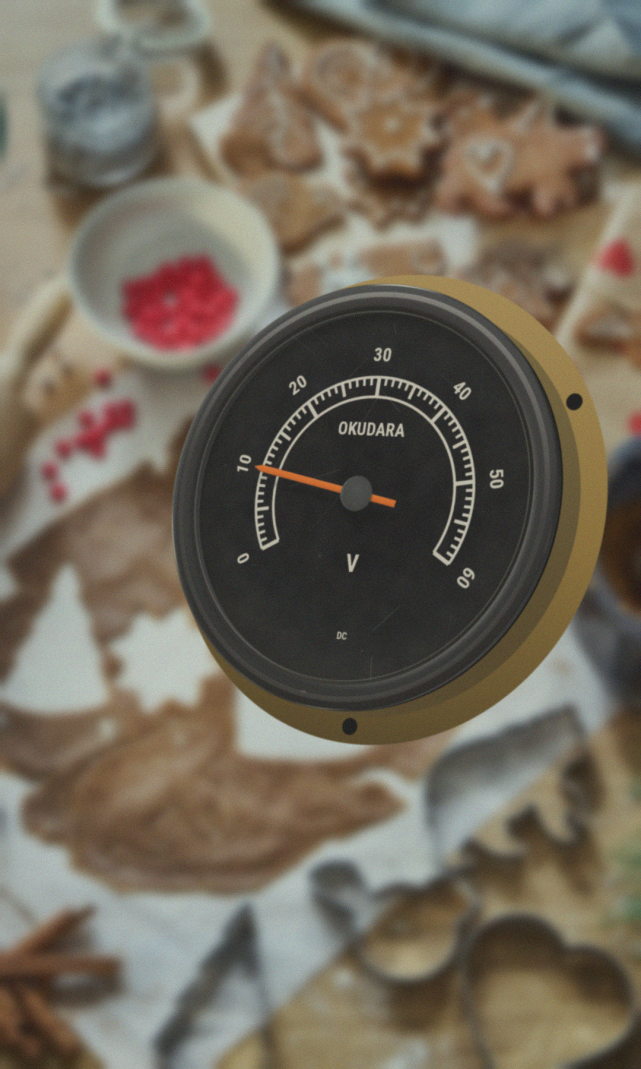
10 V
